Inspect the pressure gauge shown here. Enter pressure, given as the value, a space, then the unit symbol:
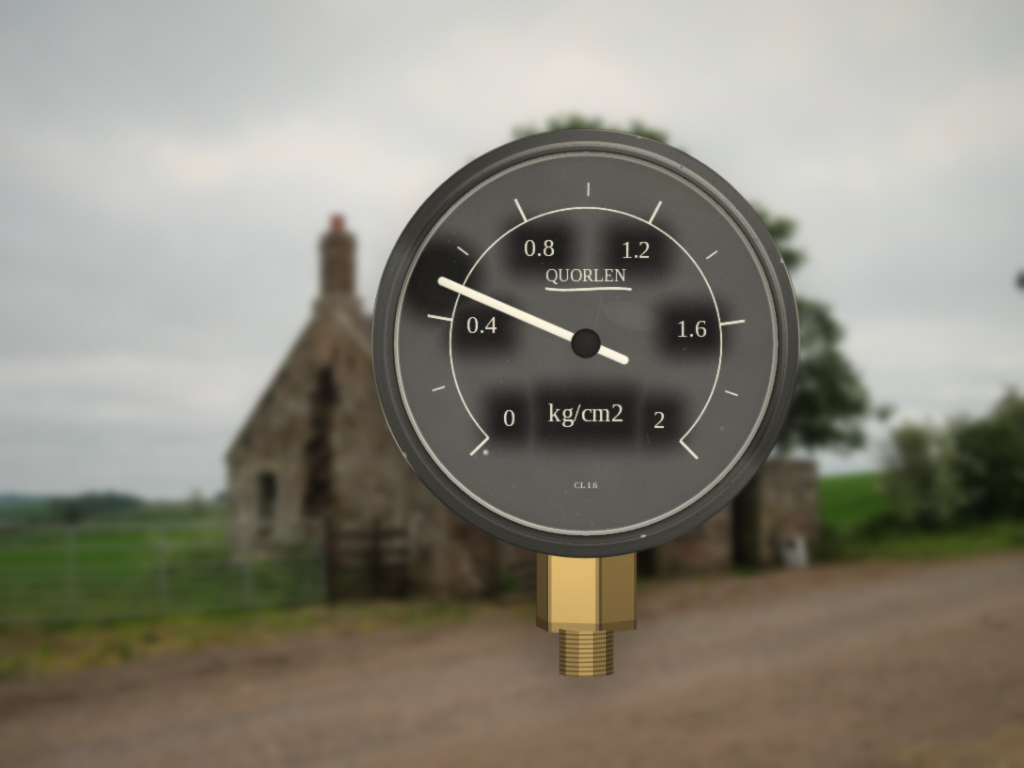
0.5 kg/cm²
